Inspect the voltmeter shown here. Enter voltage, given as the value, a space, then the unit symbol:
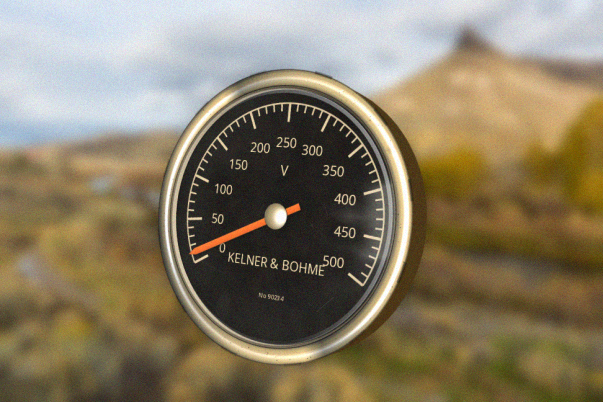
10 V
